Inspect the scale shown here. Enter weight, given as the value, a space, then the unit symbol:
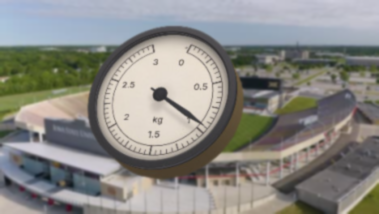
0.95 kg
